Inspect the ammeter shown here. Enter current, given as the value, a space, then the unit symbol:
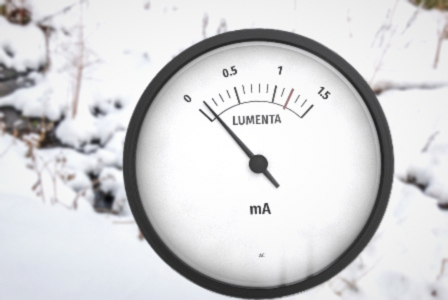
0.1 mA
